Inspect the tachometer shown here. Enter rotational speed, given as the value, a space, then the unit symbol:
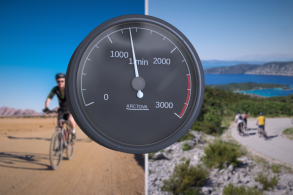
1300 rpm
